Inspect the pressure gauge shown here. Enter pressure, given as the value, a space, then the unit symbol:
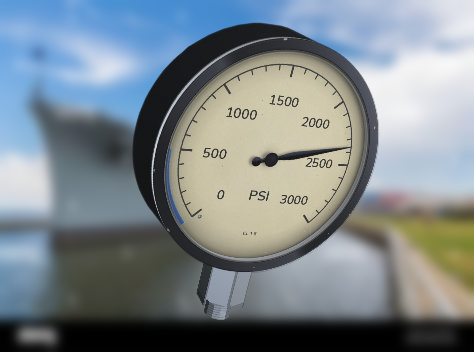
2350 psi
